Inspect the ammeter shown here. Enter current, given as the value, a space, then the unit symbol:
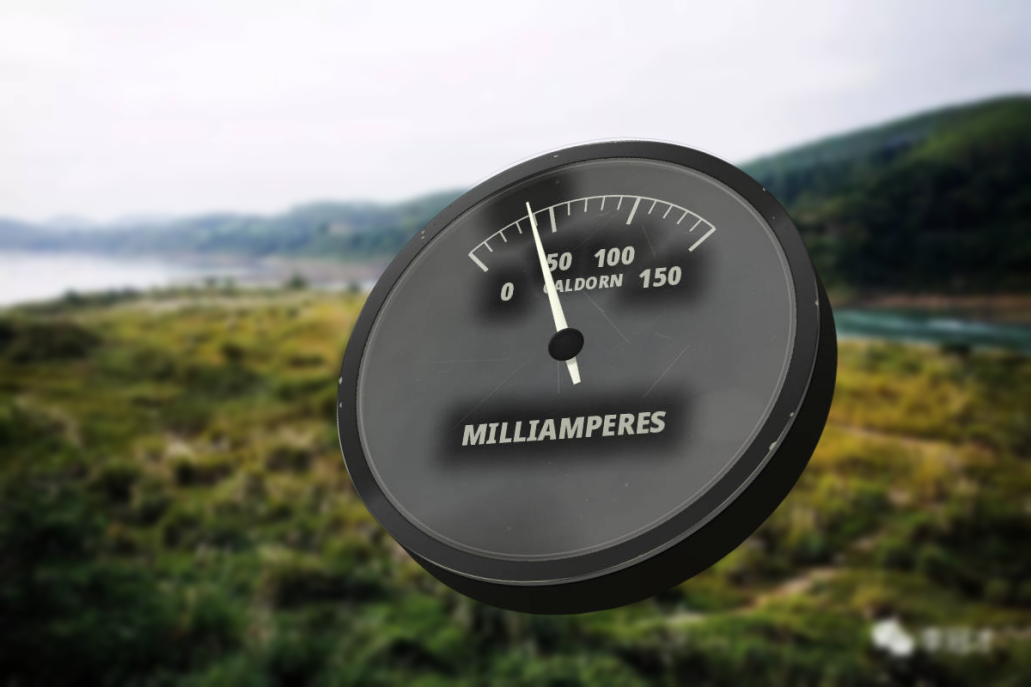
40 mA
